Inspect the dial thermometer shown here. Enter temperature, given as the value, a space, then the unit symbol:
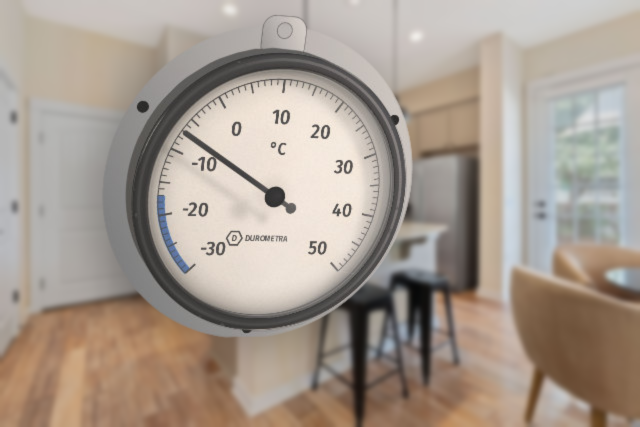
-7 °C
